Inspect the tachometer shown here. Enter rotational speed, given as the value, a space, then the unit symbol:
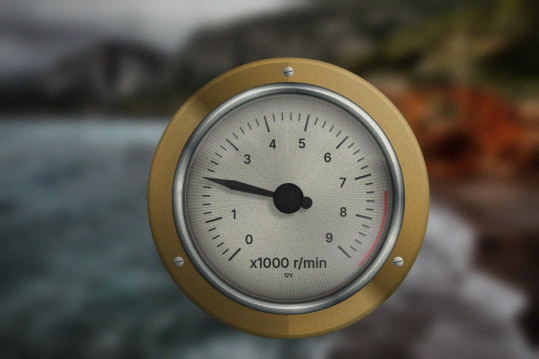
2000 rpm
